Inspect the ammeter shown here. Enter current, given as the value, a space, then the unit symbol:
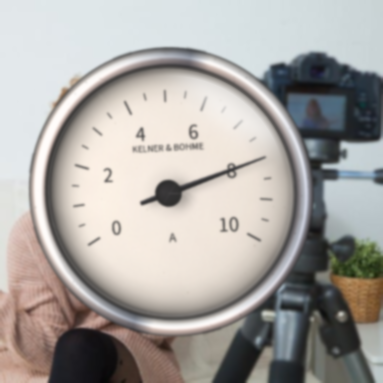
8 A
